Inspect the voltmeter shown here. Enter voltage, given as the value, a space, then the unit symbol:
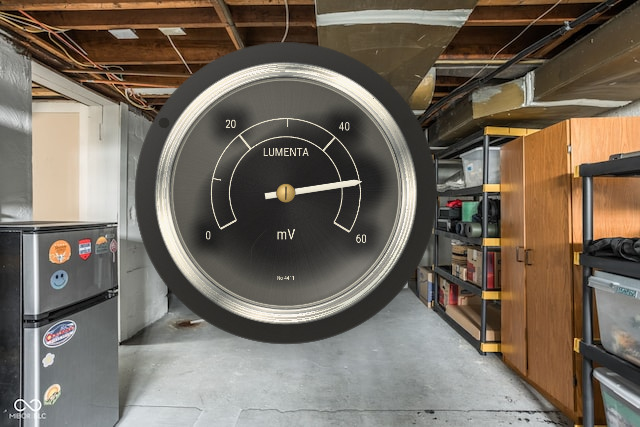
50 mV
